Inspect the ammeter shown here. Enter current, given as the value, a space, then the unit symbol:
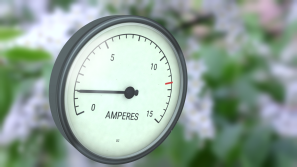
1.5 A
